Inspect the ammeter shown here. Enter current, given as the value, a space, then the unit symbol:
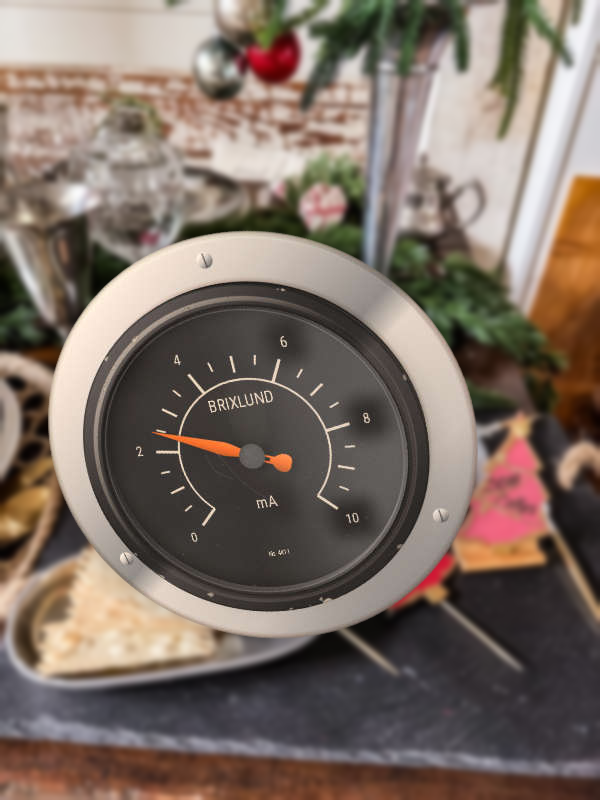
2.5 mA
